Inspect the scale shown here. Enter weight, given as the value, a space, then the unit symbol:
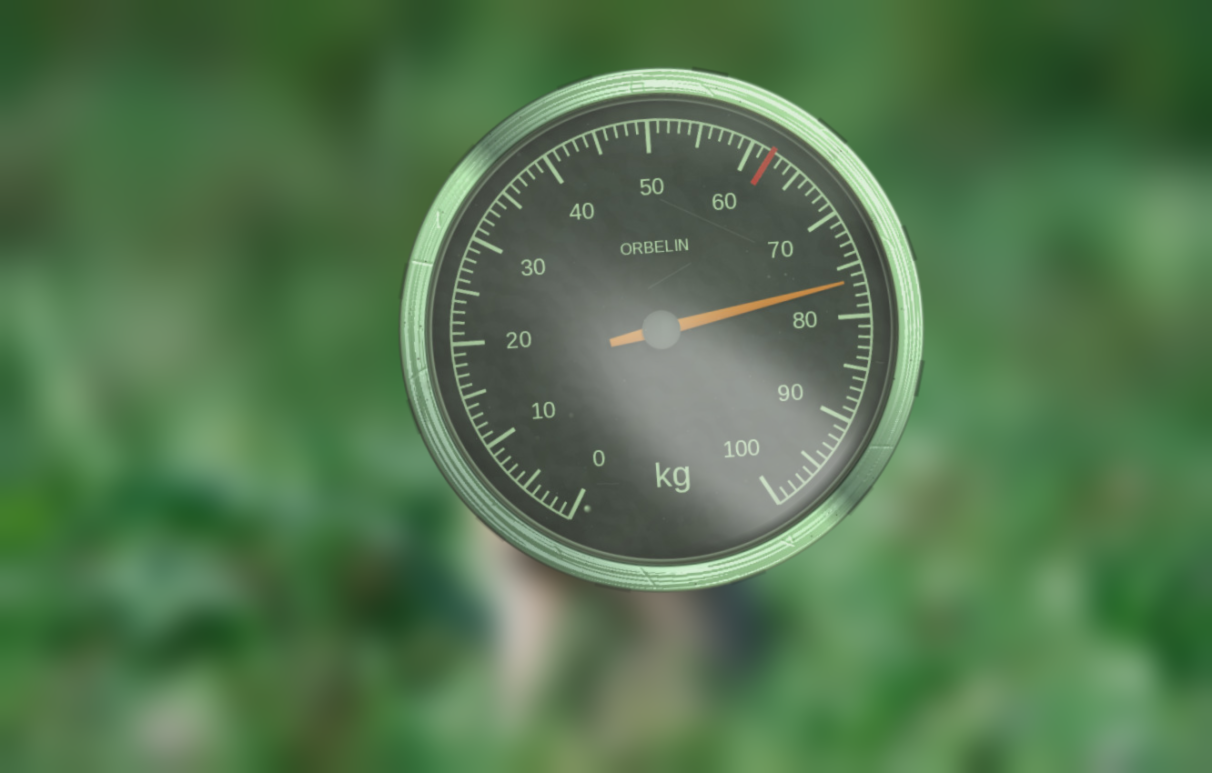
76.5 kg
